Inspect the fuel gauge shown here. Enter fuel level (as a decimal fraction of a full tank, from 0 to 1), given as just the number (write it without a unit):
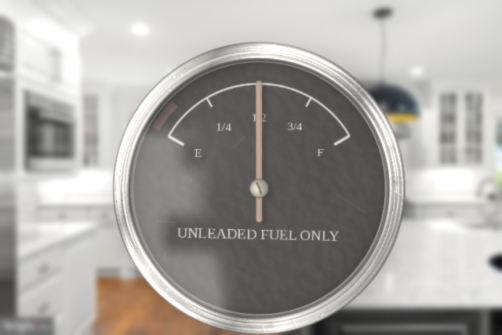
0.5
